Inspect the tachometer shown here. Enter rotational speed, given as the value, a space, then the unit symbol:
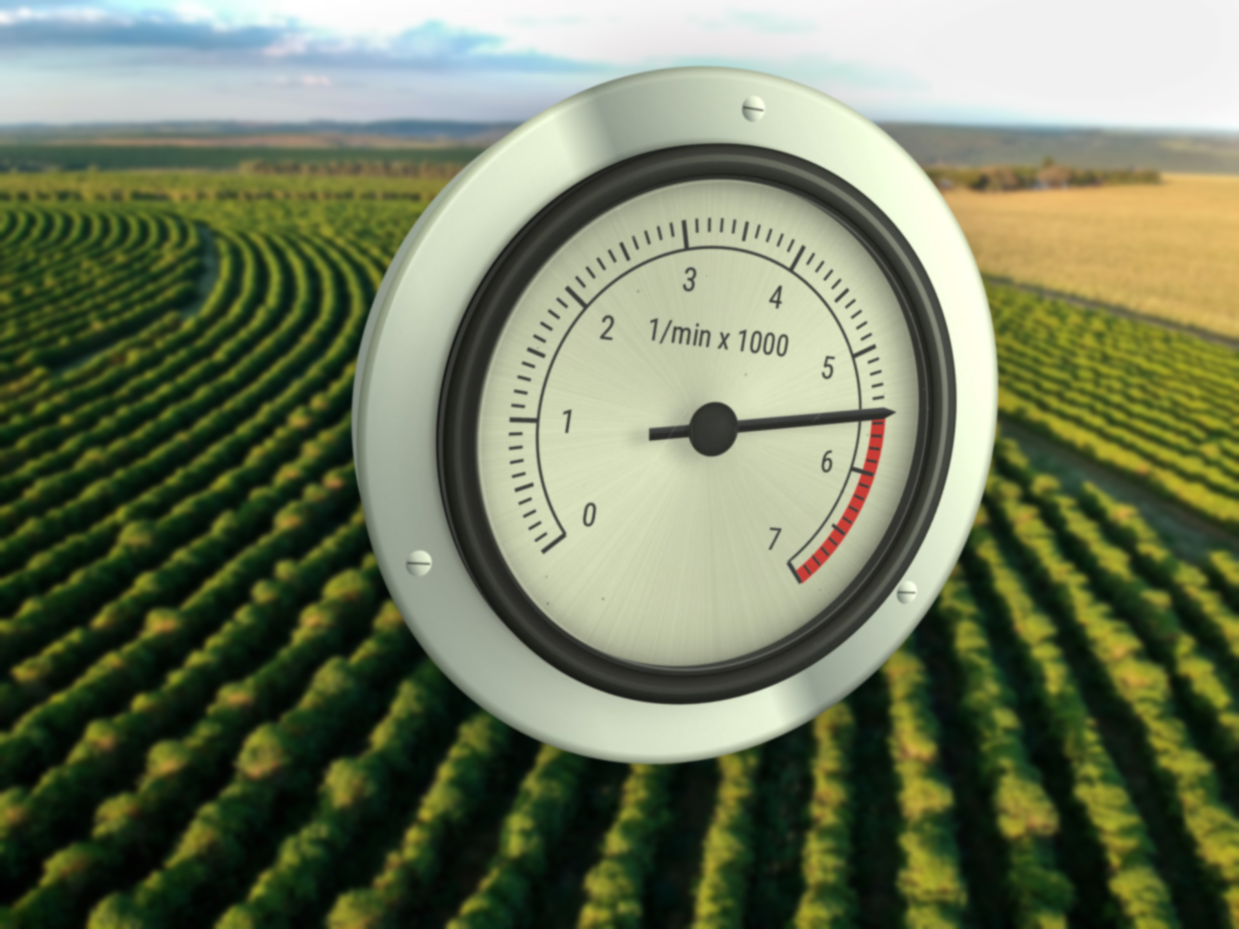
5500 rpm
